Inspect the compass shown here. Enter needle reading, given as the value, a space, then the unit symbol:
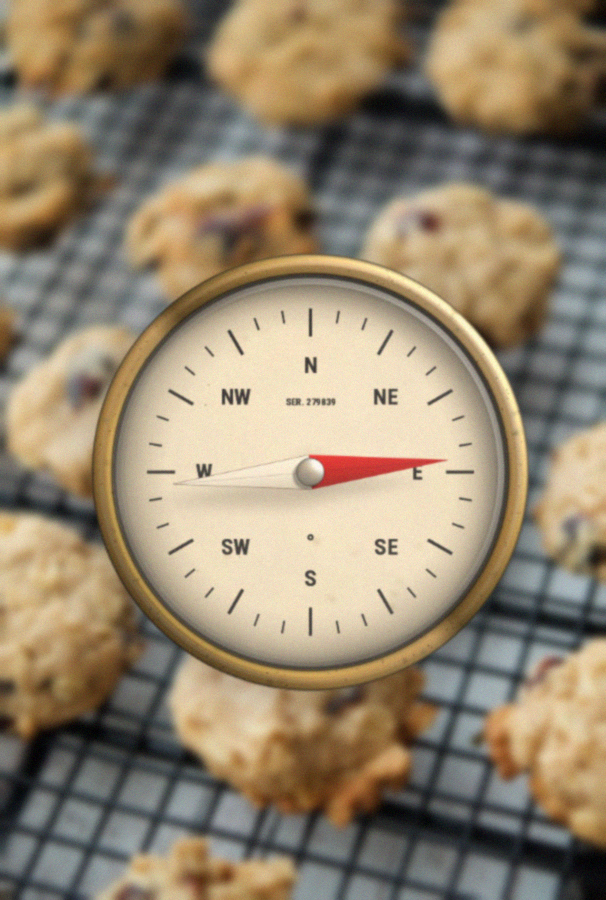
85 °
